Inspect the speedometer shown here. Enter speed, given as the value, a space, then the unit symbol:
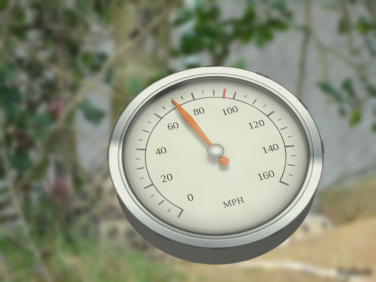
70 mph
